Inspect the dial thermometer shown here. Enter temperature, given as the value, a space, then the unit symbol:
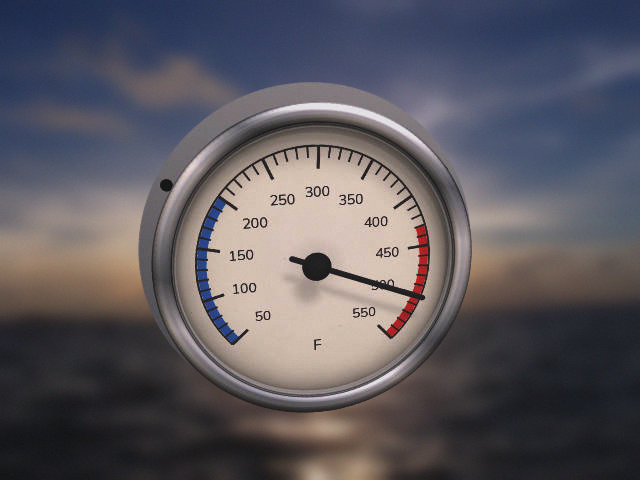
500 °F
